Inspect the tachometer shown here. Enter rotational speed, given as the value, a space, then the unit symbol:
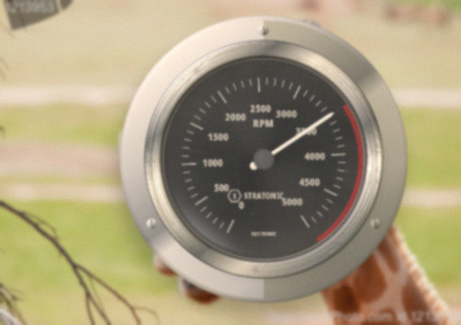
3500 rpm
